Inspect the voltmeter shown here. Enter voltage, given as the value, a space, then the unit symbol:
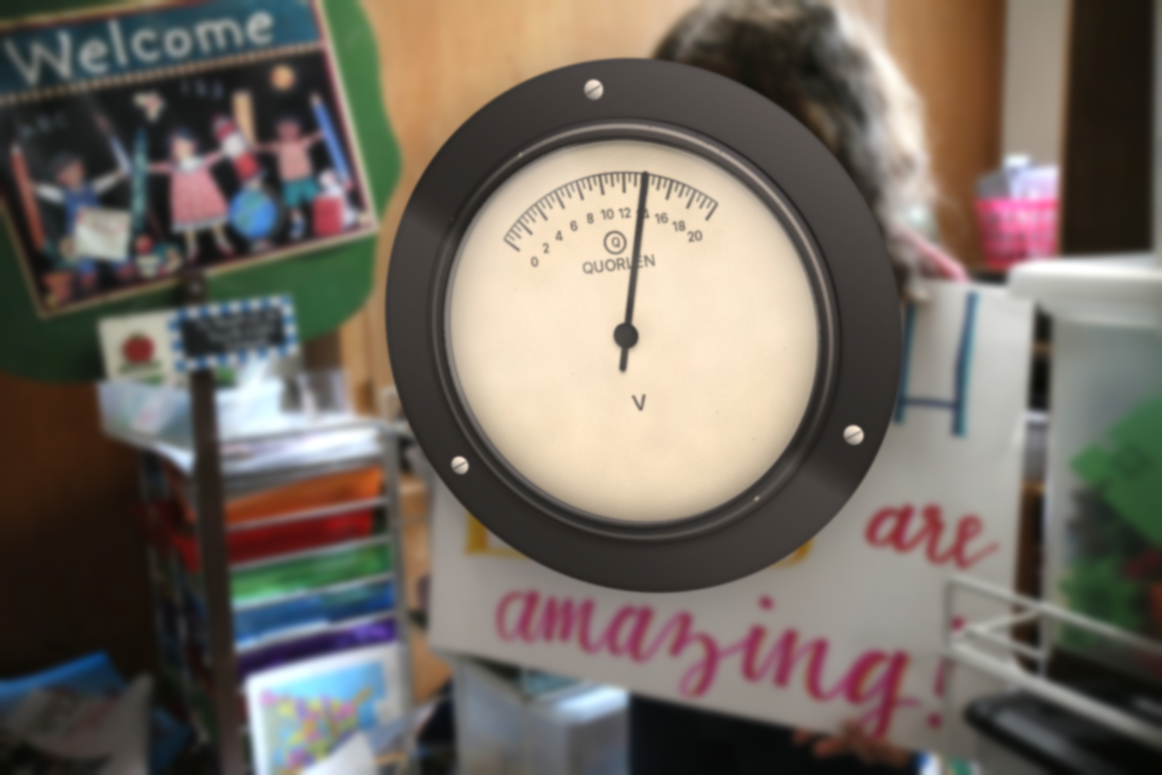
14 V
